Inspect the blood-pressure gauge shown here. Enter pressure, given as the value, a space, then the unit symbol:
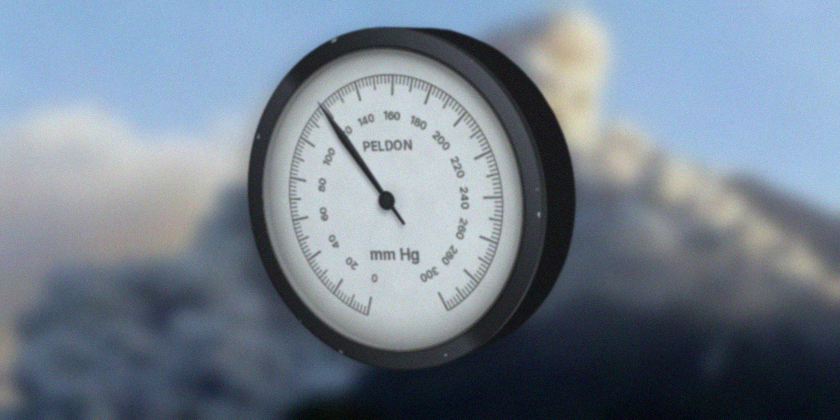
120 mmHg
